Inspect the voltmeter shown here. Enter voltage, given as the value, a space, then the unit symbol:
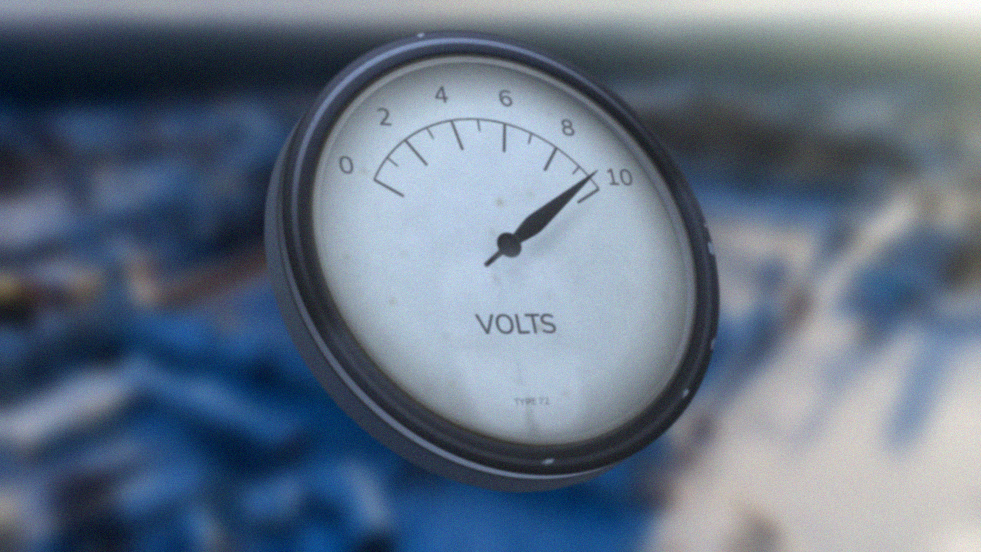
9.5 V
